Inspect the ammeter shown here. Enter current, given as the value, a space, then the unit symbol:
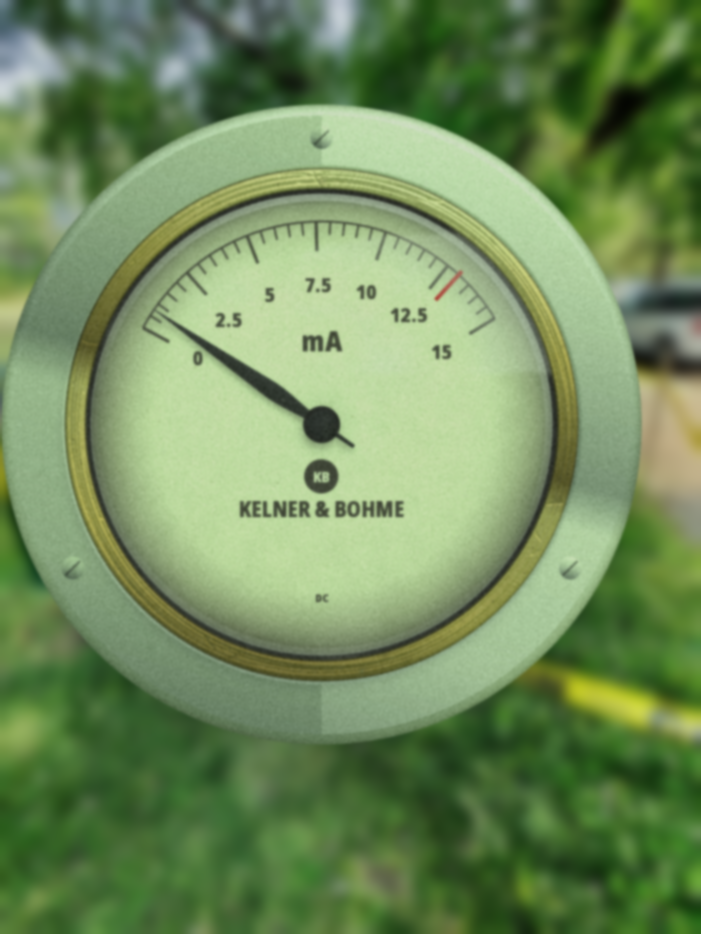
0.75 mA
